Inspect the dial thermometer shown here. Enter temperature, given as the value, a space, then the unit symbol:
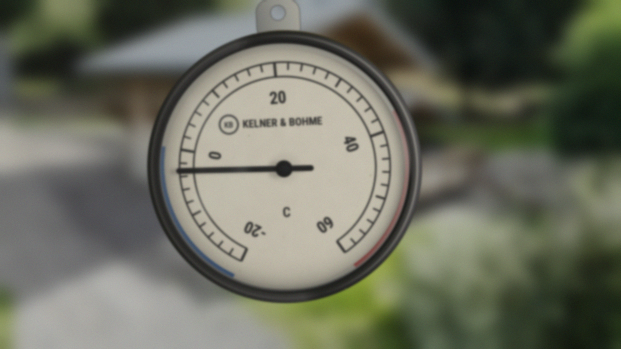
-3 °C
